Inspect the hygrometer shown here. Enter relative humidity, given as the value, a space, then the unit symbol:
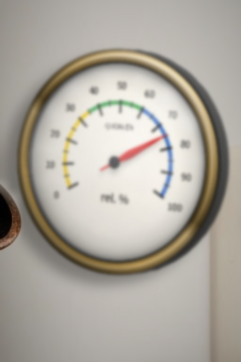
75 %
